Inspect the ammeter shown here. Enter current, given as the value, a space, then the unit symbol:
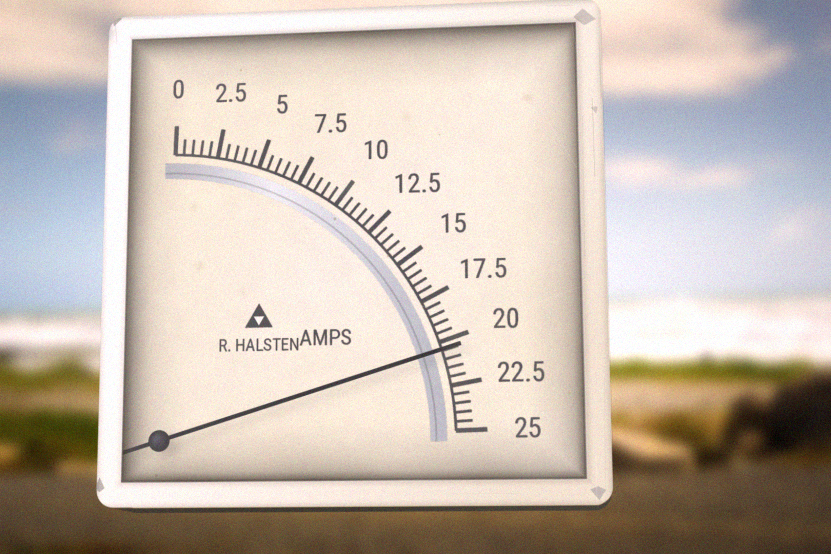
20.5 A
